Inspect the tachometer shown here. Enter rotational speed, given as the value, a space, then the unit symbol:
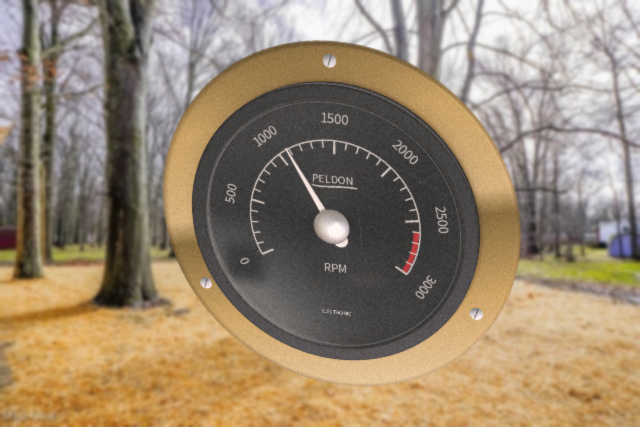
1100 rpm
